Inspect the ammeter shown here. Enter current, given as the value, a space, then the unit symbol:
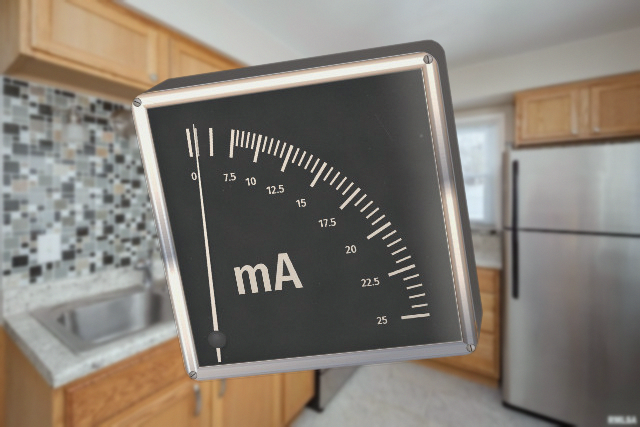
2.5 mA
